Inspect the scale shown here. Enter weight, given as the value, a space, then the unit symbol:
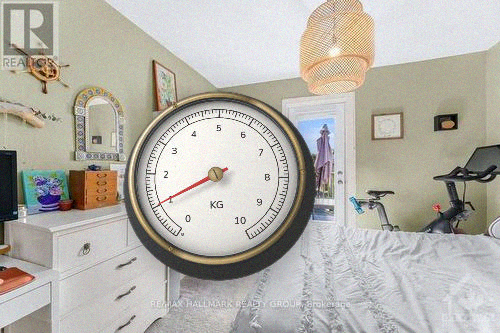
1 kg
